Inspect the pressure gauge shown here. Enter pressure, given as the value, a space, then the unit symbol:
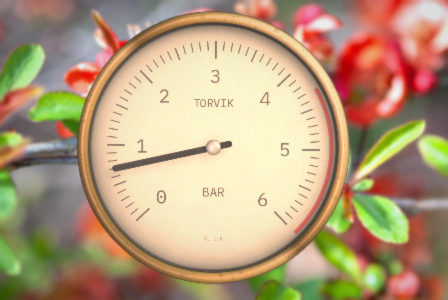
0.7 bar
